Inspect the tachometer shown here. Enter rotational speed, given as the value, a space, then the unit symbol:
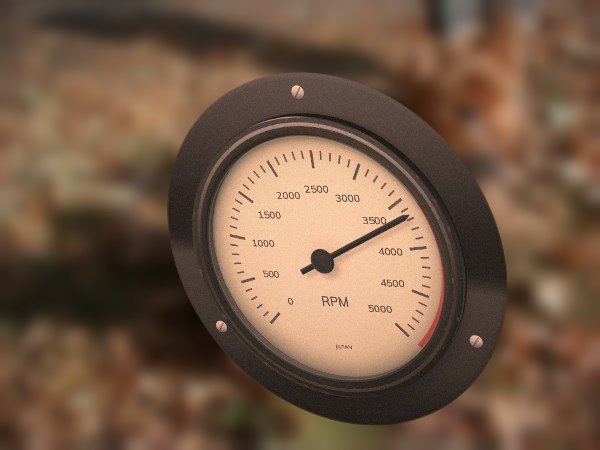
3650 rpm
